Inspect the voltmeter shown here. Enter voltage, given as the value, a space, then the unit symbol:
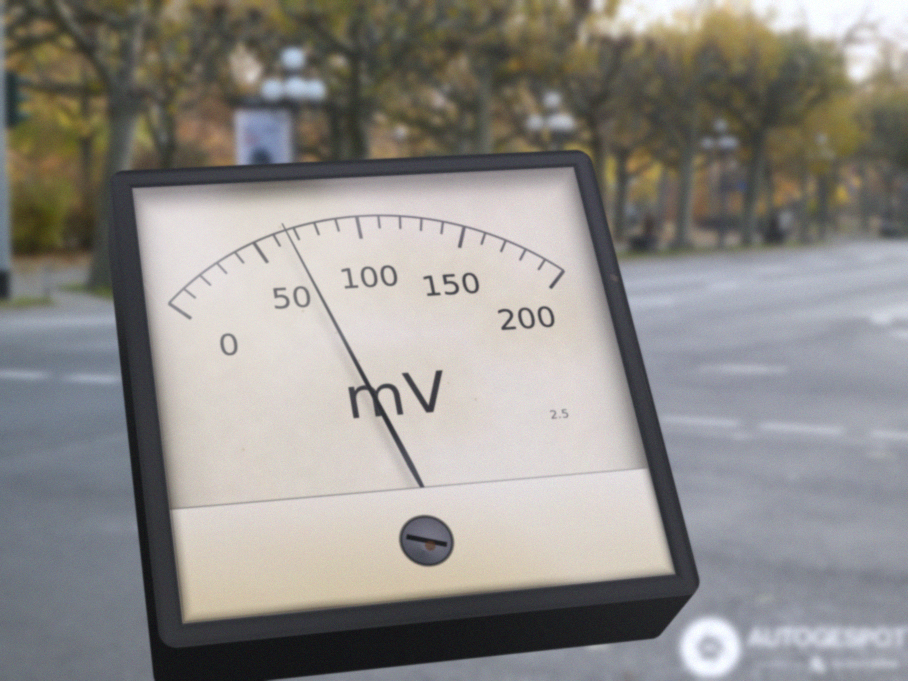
65 mV
